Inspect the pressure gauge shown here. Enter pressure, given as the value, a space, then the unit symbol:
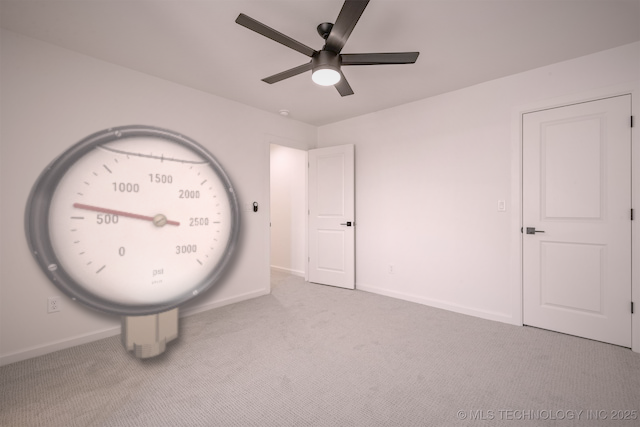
600 psi
